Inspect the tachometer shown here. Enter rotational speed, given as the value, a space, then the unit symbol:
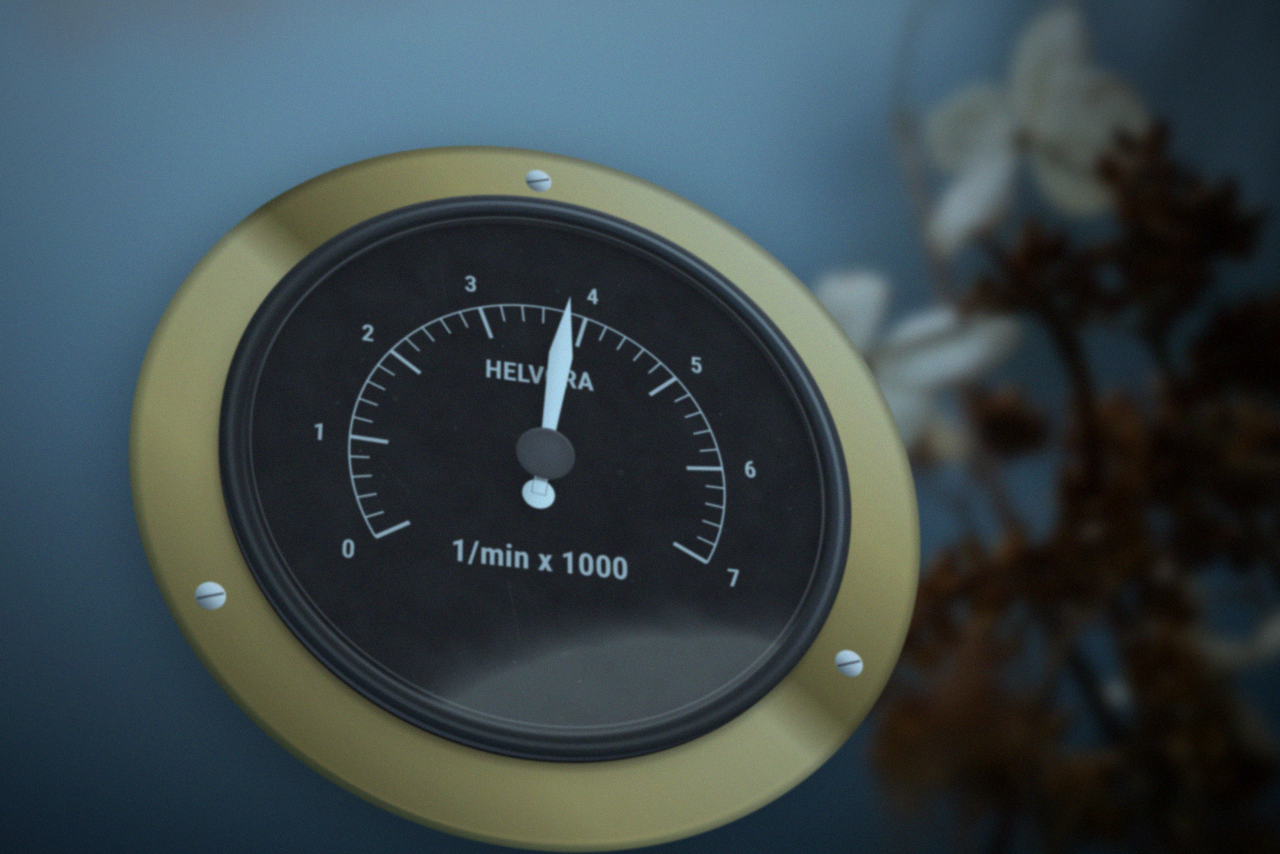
3800 rpm
